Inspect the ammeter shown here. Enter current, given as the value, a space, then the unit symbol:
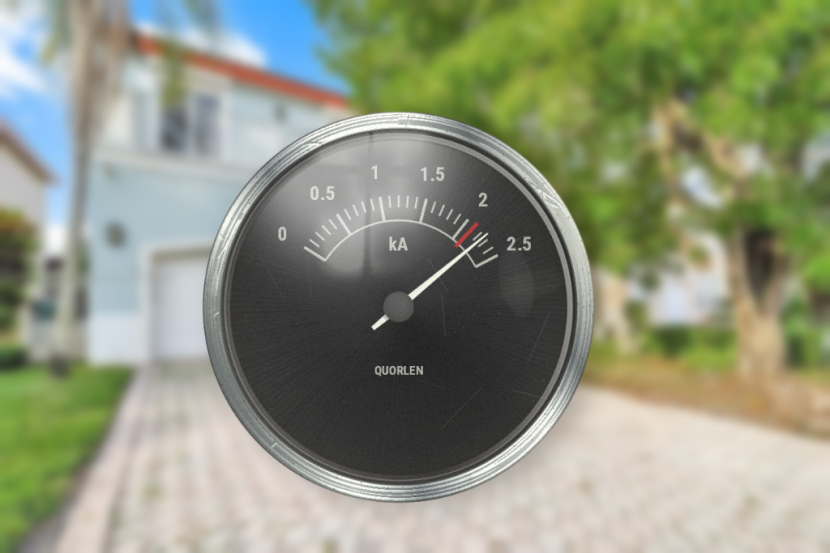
2.25 kA
